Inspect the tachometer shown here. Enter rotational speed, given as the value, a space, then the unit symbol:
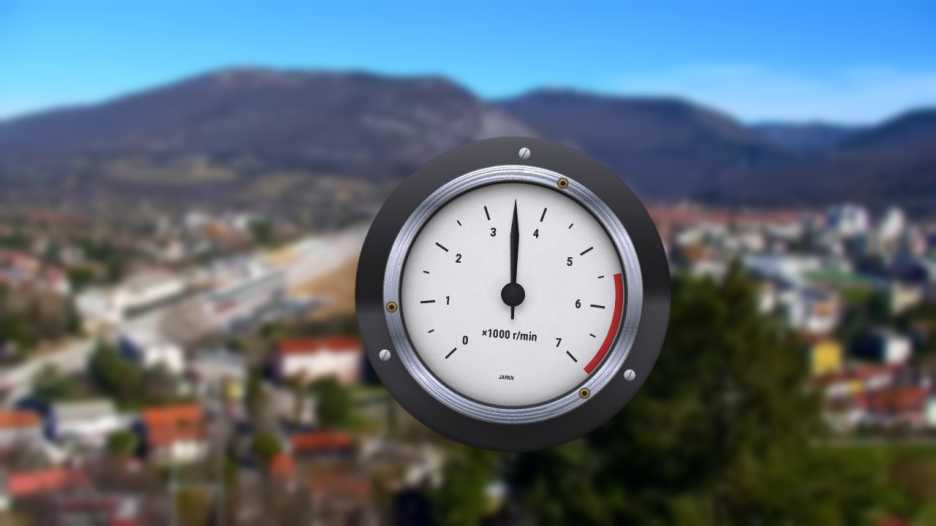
3500 rpm
